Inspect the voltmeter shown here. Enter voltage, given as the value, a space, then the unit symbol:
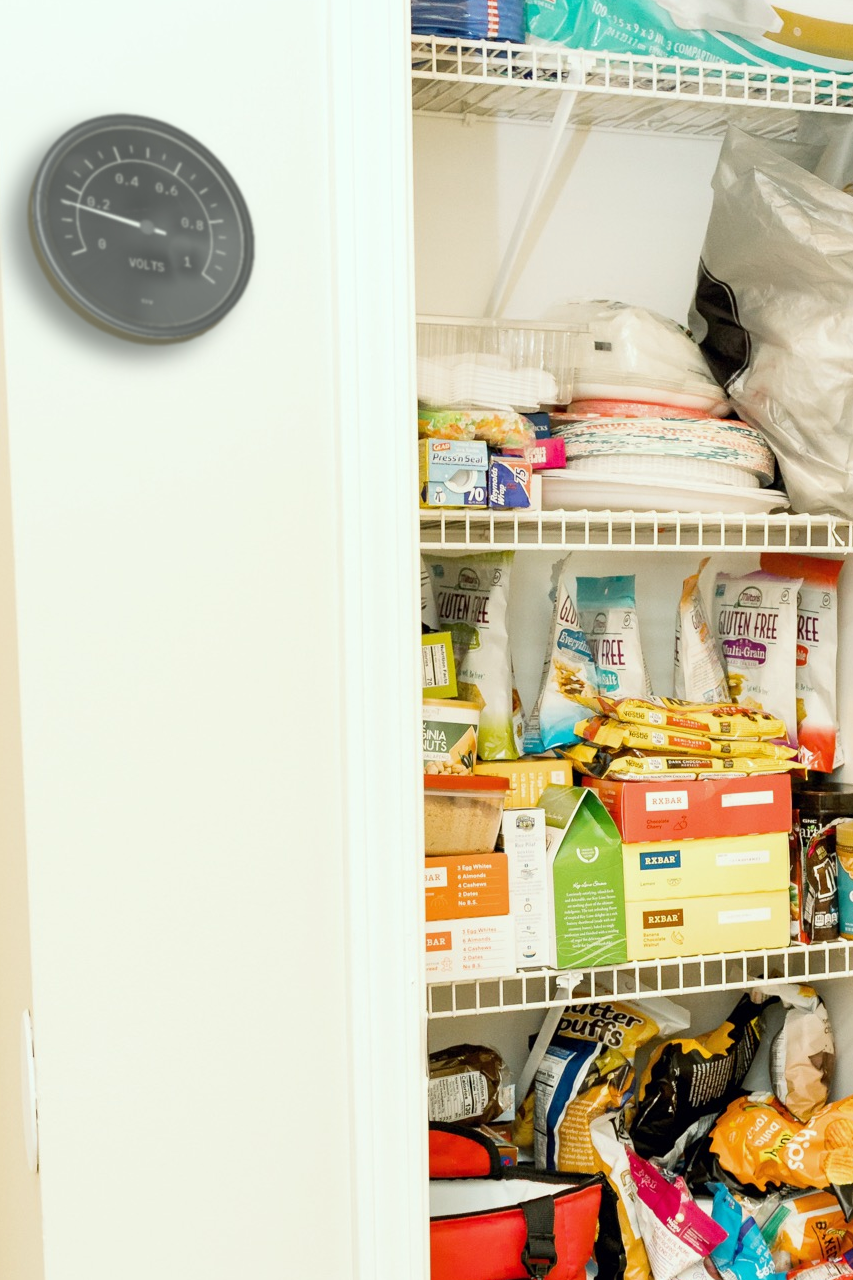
0.15 V
